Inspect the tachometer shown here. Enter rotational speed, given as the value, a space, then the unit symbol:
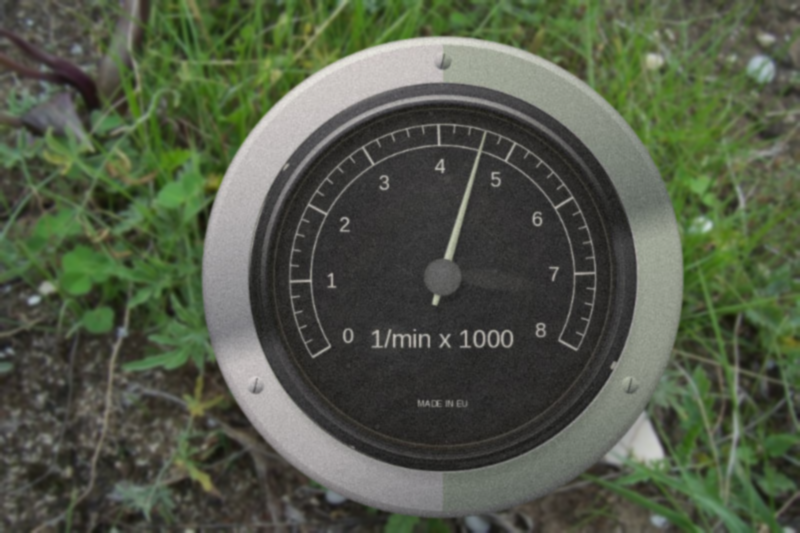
4600 rpm
